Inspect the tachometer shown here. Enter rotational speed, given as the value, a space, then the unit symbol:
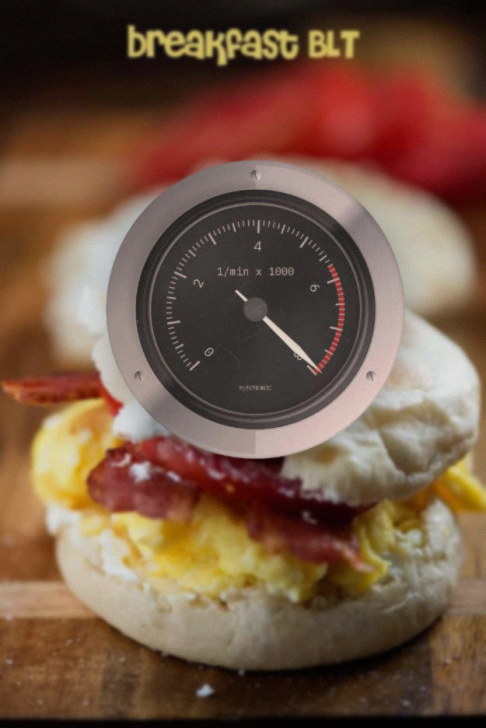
7900 rpm
